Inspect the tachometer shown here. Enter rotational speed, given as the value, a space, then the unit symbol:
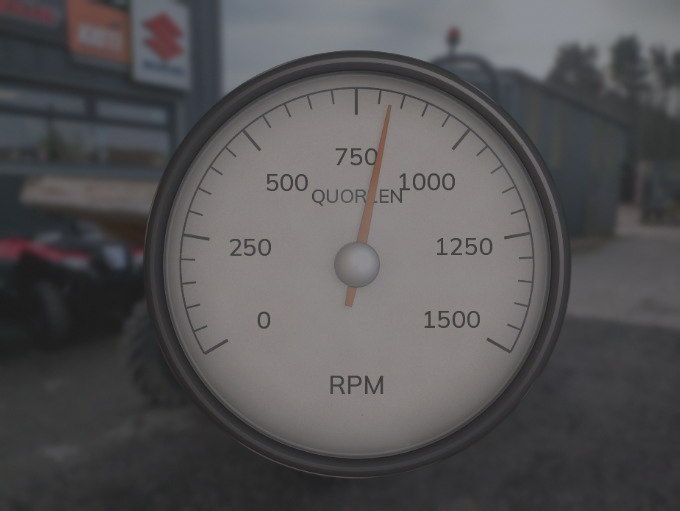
825 rpm
